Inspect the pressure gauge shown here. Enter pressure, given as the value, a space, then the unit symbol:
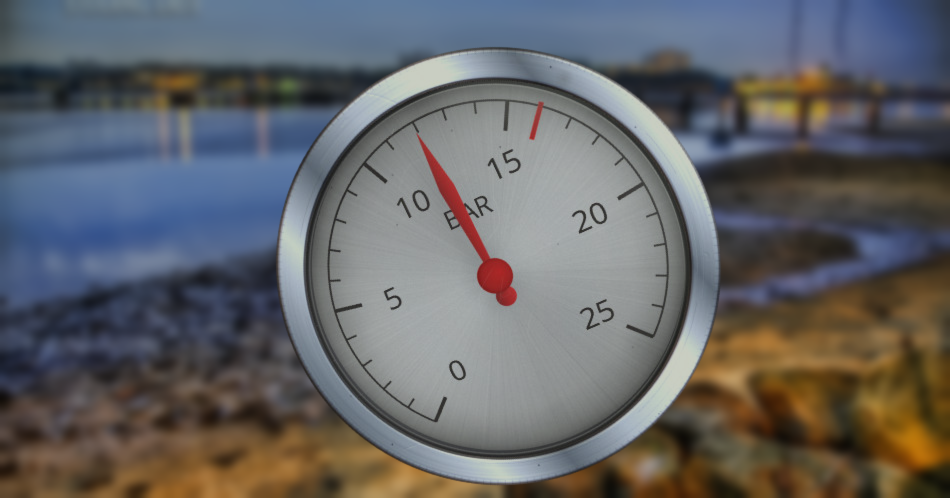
12 bar
